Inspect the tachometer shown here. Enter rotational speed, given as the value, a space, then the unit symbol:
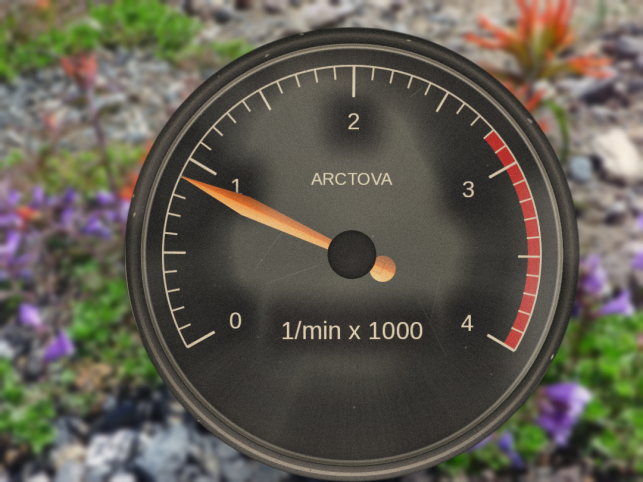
900 rpm
